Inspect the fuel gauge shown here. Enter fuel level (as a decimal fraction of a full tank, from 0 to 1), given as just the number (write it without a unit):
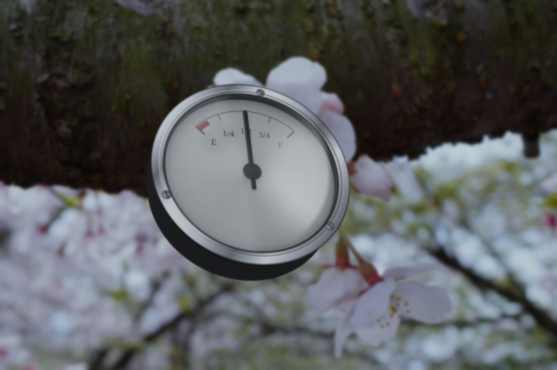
0.5
